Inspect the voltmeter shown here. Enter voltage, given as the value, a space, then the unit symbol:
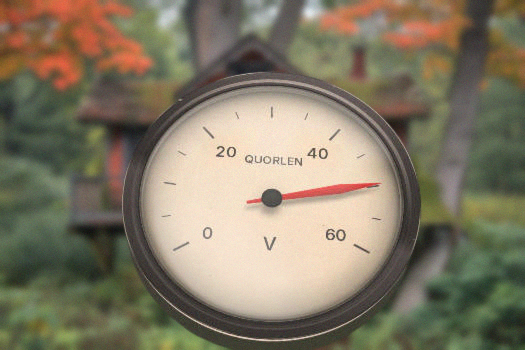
50 V
